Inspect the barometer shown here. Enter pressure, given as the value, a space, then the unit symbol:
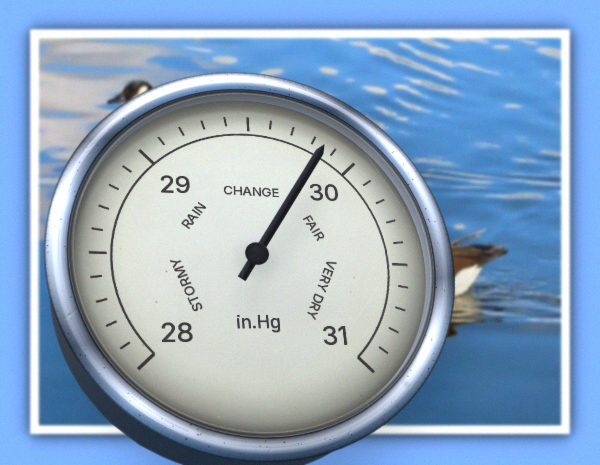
29.85 inHg
